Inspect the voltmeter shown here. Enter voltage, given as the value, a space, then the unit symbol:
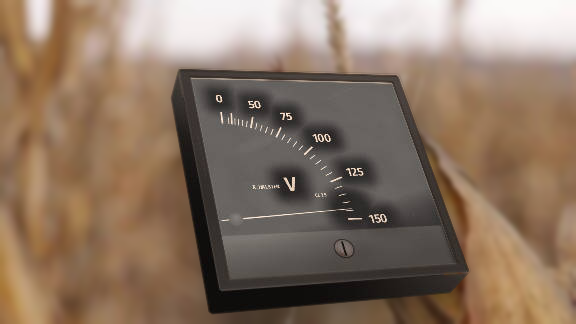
145 V
